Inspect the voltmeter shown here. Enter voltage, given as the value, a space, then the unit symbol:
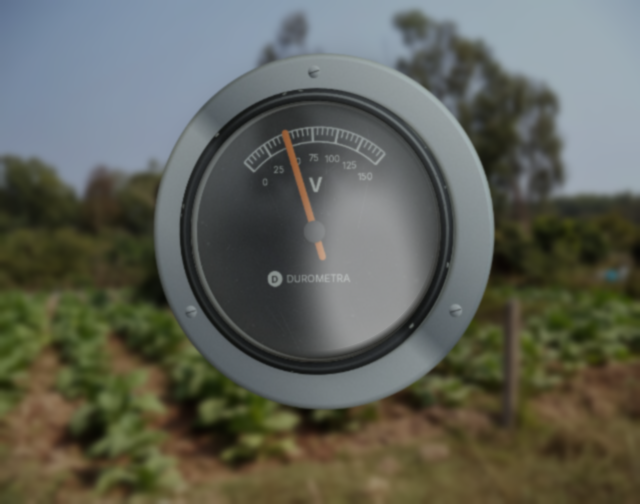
50 V
